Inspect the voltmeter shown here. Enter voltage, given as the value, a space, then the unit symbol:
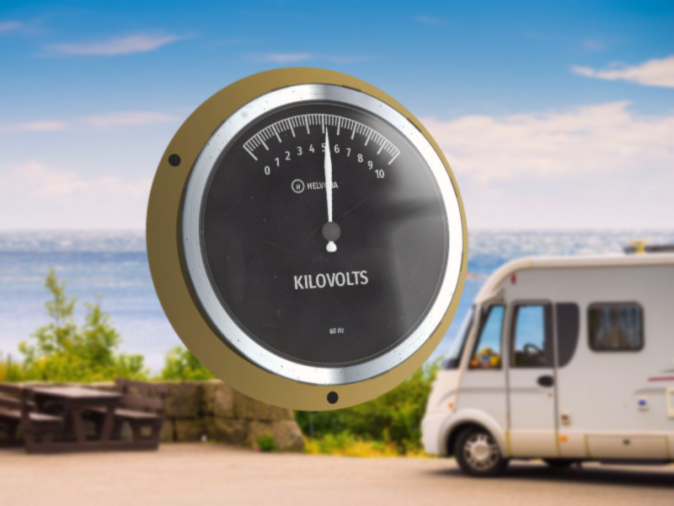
5 kV
